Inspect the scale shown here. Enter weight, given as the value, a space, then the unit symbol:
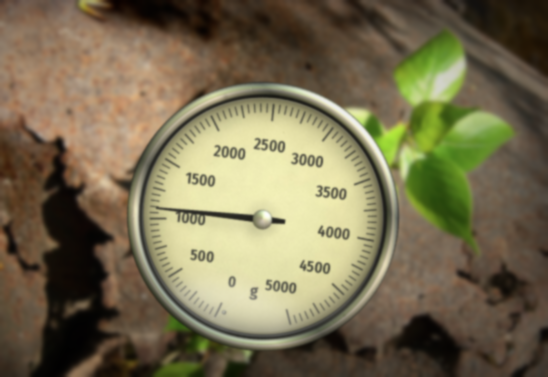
1100 g
